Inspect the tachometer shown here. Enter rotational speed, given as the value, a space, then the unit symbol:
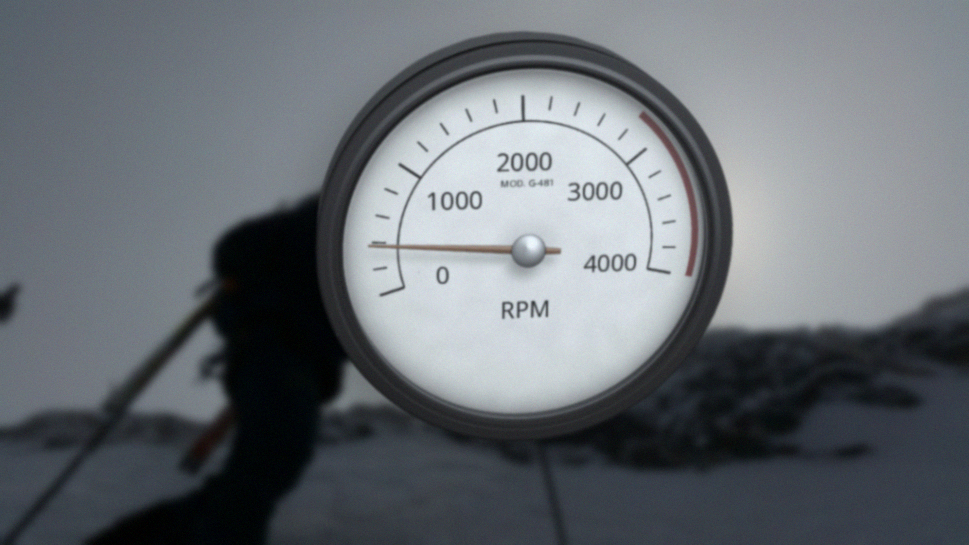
400 rpm
